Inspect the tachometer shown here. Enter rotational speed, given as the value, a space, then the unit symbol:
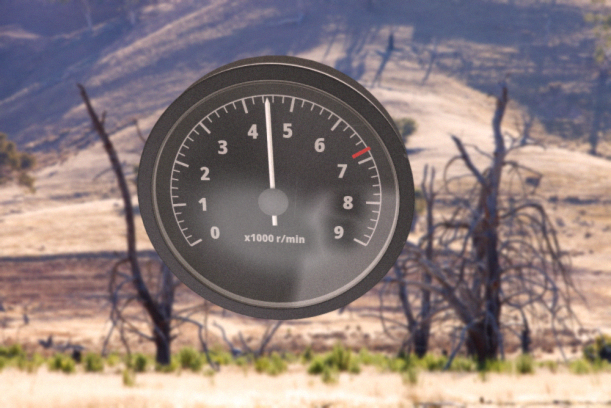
4500 rpm
